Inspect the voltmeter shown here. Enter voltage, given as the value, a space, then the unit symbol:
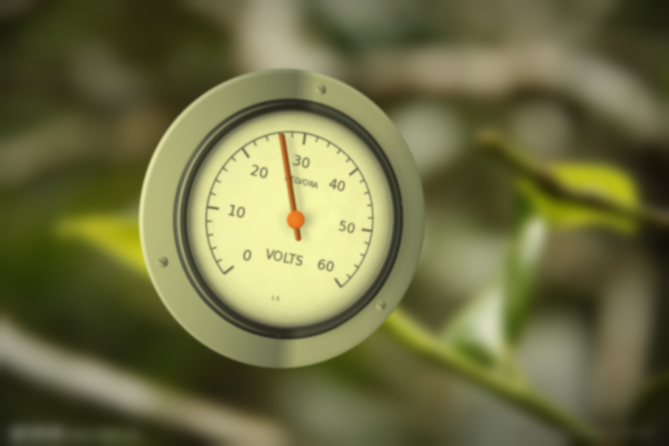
26 V
